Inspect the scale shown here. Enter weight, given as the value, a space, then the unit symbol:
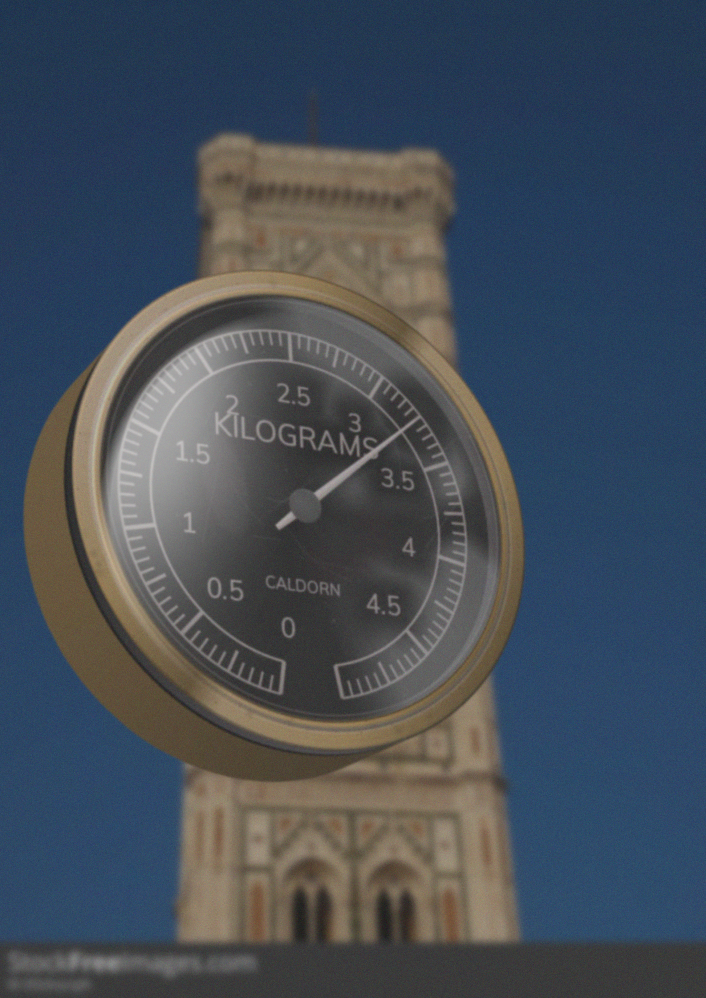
3.25 kg
